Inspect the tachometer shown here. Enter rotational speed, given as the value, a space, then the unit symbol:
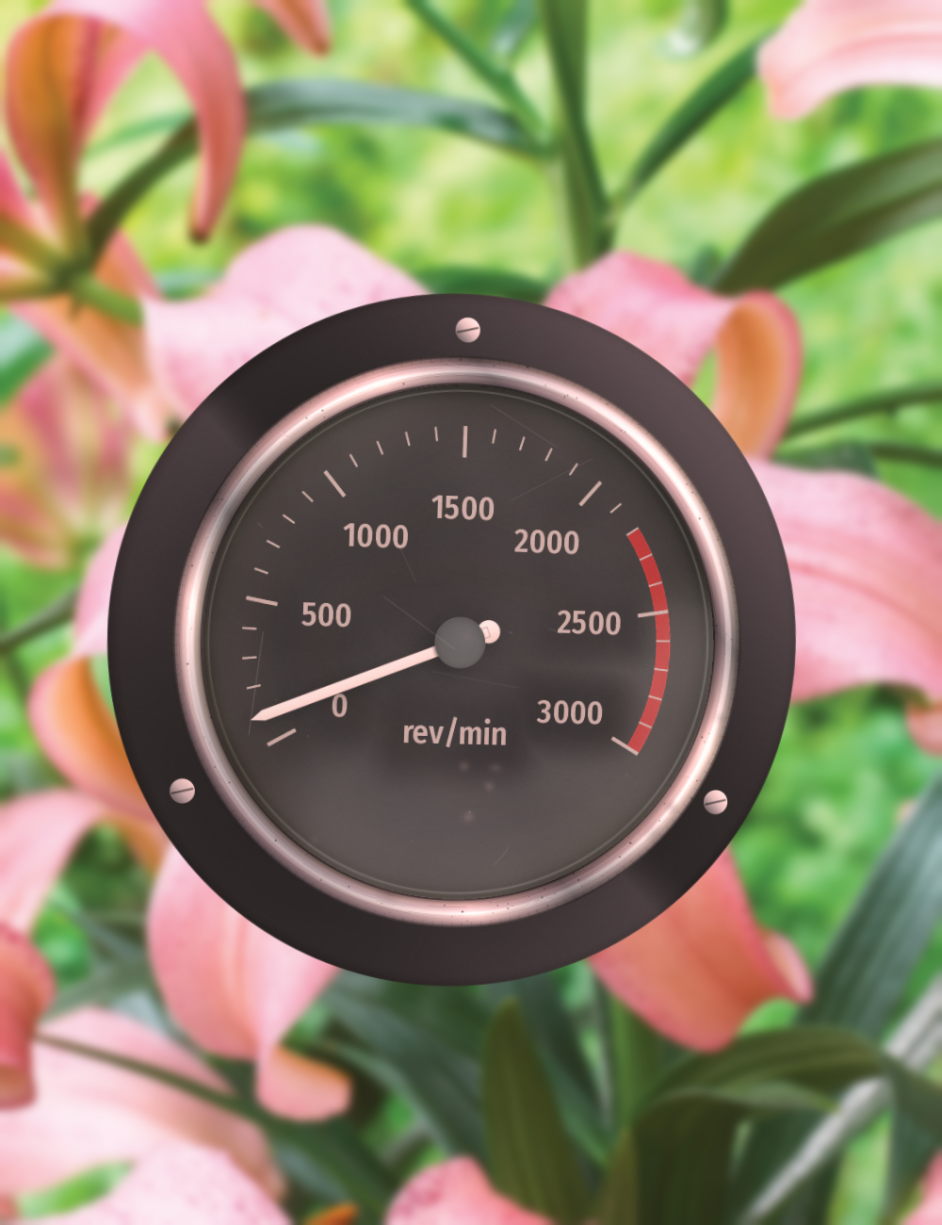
100 rpm
